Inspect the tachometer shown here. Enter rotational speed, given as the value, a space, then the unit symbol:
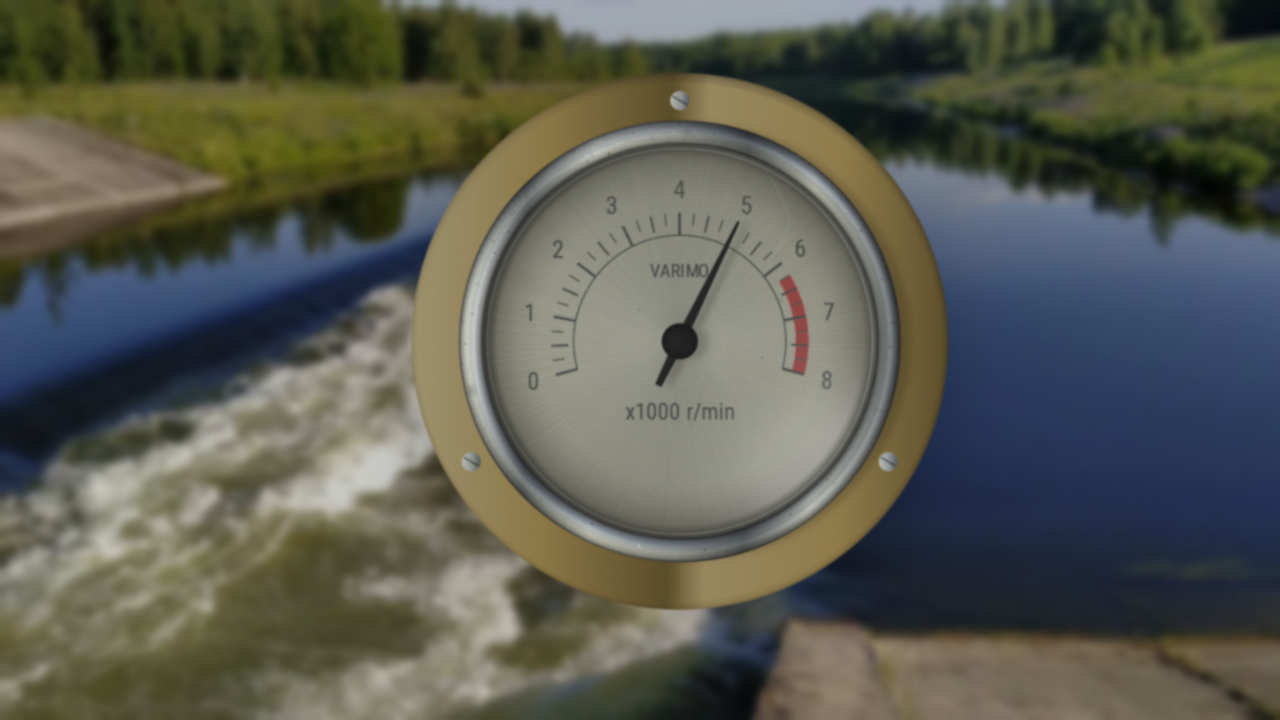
5000 rpm
